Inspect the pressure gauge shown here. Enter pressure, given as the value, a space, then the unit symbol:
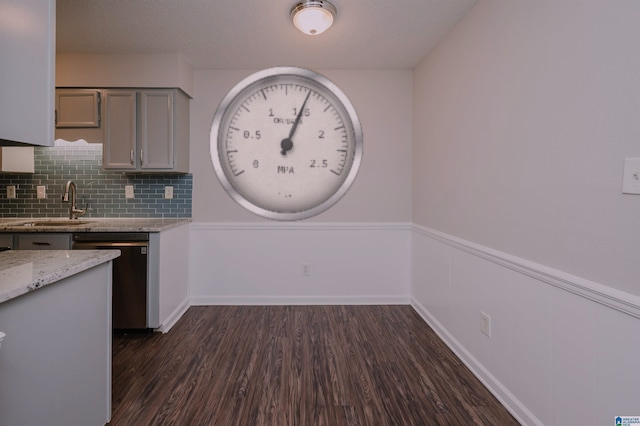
1.5 MPa
